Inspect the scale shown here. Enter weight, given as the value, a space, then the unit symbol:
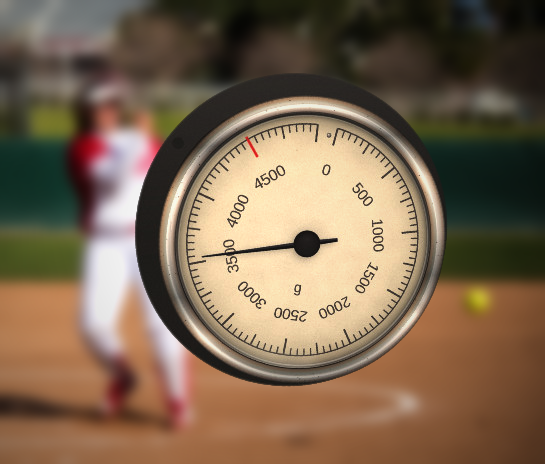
3550 g
